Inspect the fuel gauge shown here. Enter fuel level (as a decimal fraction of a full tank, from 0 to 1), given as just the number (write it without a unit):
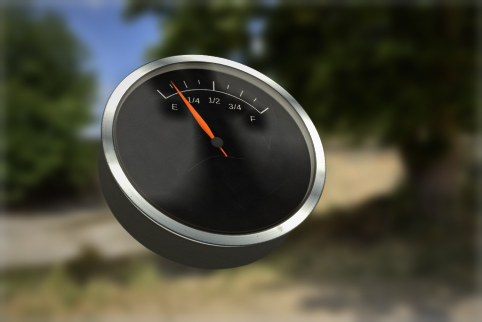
0.125
